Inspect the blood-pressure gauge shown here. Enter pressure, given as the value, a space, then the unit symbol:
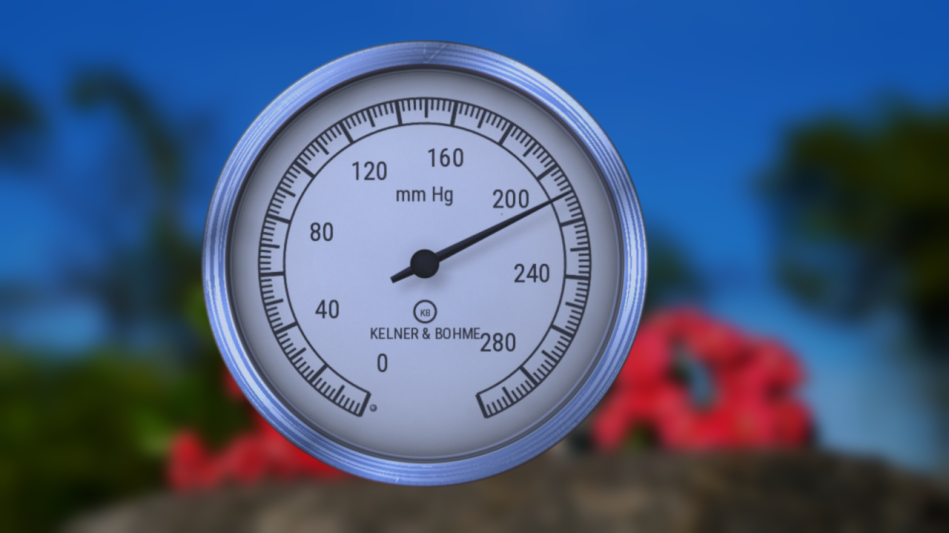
210 mmHg
